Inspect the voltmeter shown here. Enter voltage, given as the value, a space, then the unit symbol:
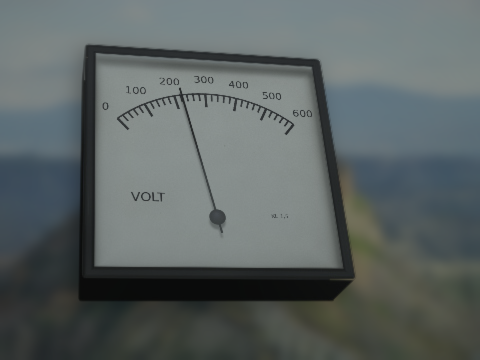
220 V
